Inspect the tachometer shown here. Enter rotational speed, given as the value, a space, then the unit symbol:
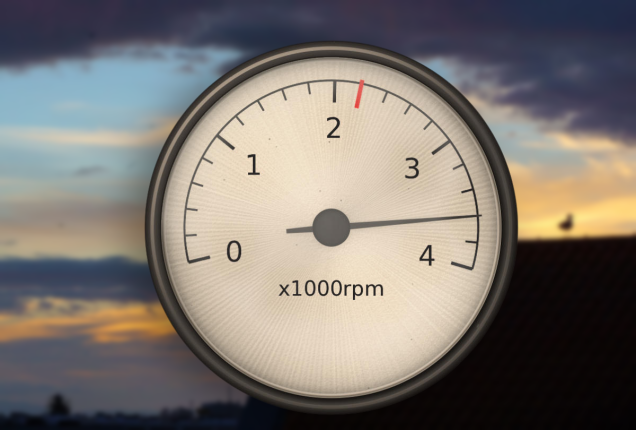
3600 rpm
